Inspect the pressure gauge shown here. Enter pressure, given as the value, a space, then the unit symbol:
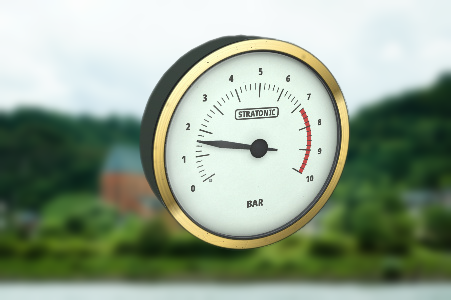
1.6 bar
